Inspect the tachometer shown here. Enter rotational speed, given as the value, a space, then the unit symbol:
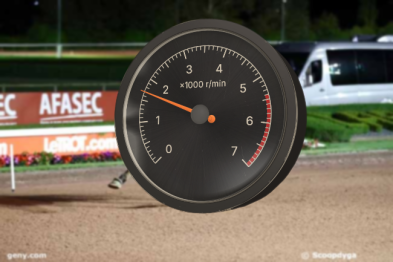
1700 rpm
